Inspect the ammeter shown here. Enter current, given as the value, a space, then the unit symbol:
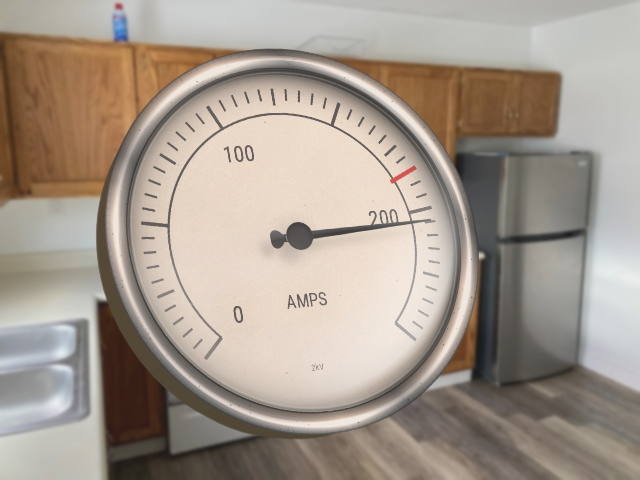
205 A
